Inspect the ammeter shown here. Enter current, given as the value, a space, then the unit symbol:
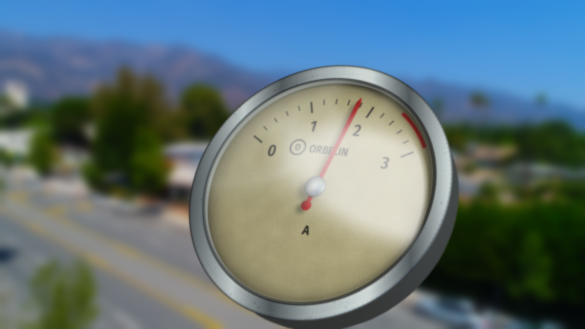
1.8 A
